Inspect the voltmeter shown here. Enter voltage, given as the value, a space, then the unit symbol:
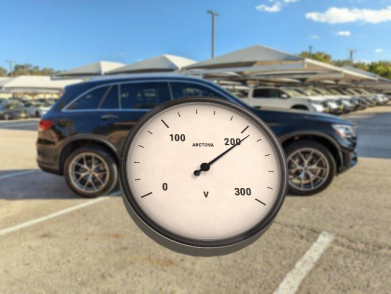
210 V
